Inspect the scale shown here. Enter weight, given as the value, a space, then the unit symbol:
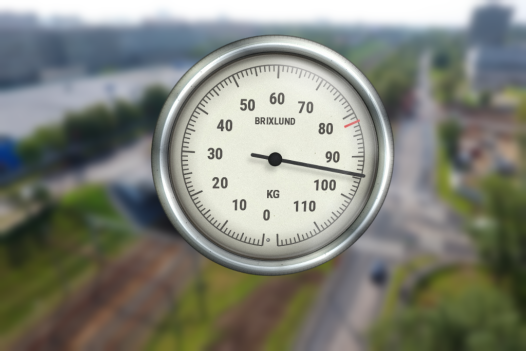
94 kg
